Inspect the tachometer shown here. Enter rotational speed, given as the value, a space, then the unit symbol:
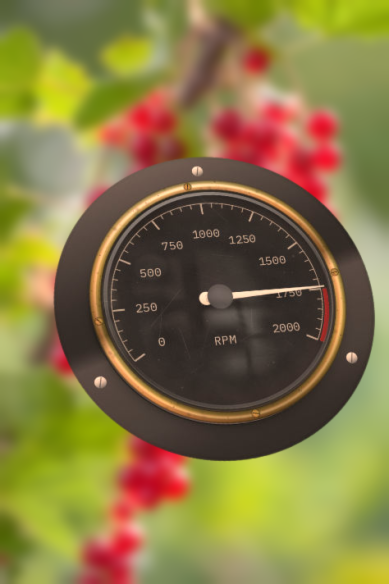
1750 rpm
